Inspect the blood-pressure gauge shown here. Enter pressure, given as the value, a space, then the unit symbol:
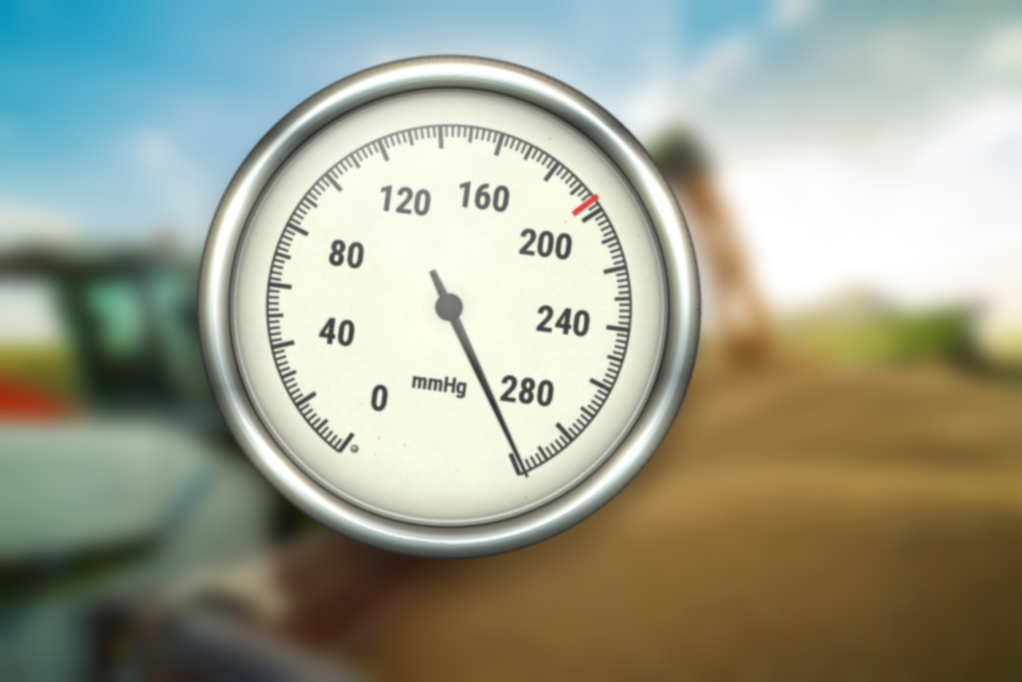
298 mmHg
